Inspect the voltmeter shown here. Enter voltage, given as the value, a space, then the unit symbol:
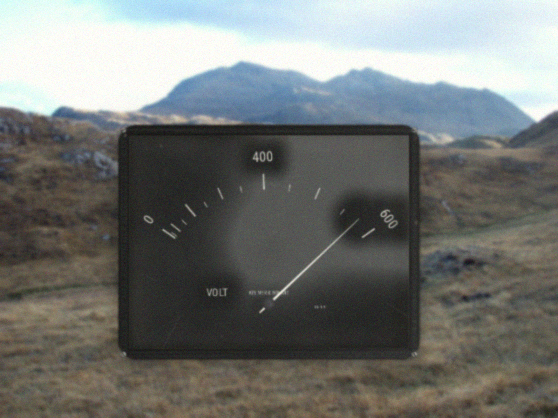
575 V
